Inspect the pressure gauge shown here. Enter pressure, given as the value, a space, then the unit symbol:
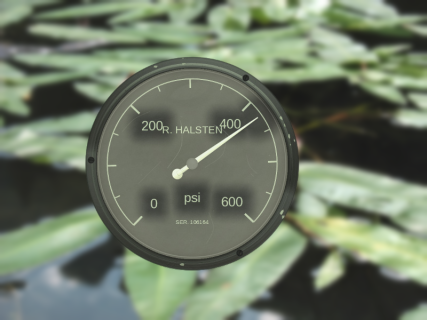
425 psi
